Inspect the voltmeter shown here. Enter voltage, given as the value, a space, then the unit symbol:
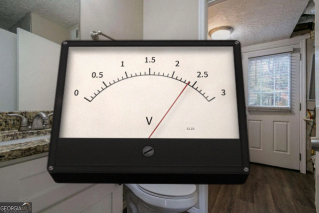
2.4 V
